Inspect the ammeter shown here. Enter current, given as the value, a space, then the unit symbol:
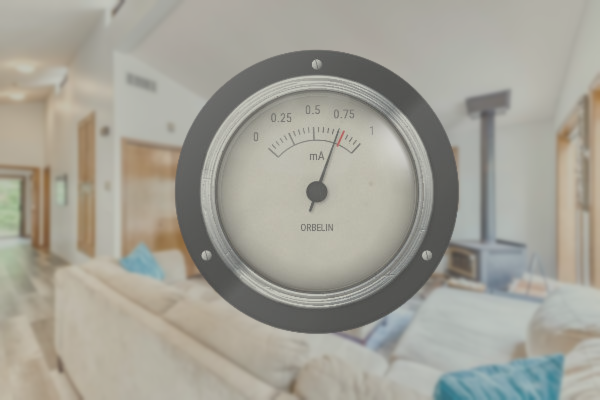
0.75 mA
